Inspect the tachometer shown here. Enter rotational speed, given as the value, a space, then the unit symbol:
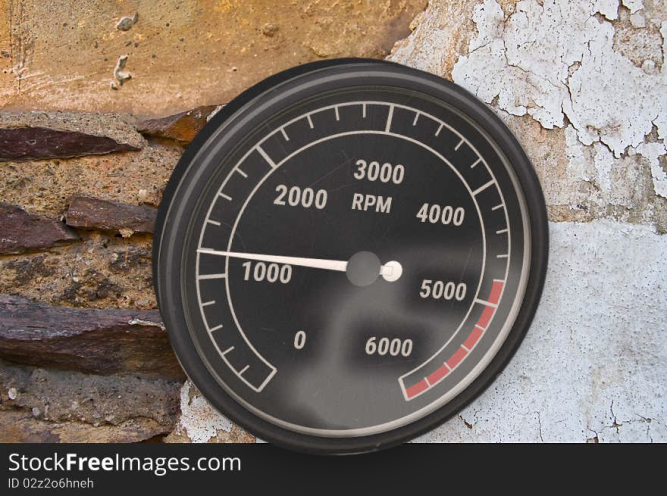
1200 rpm
